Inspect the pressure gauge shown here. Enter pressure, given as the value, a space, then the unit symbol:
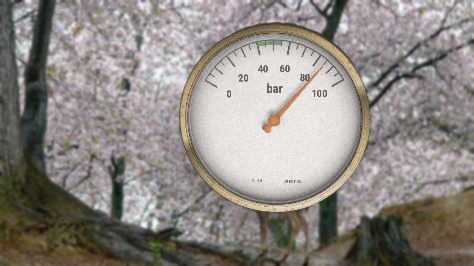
85 bar
